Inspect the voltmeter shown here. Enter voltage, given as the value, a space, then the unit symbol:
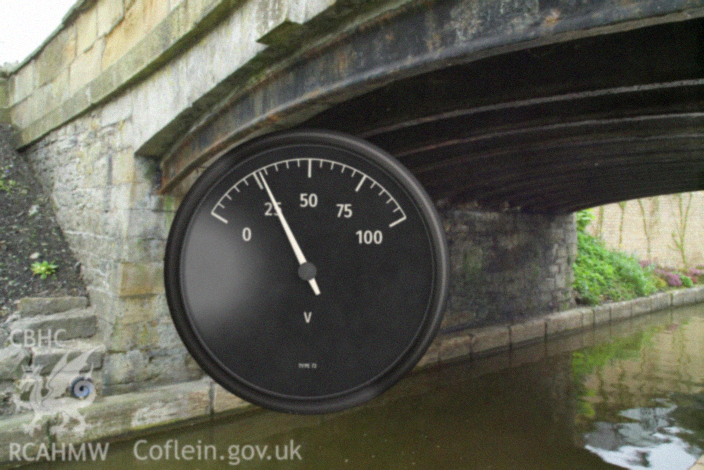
27.5 V
